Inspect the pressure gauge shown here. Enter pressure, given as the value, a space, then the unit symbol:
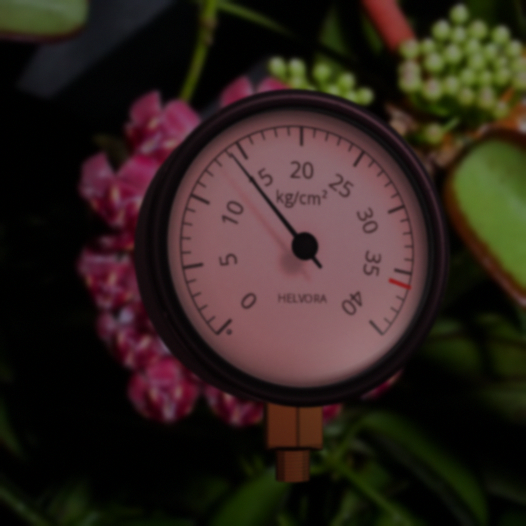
14 kg/cm²
